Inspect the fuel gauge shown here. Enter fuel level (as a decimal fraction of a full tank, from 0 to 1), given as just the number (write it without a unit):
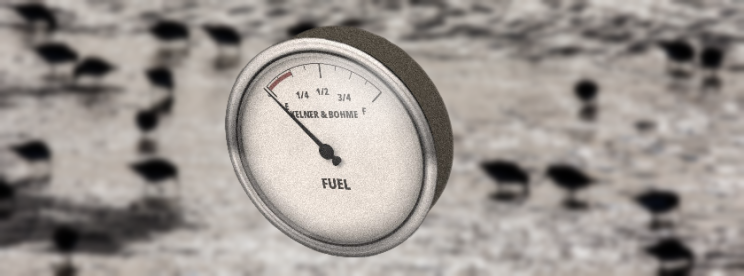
0
